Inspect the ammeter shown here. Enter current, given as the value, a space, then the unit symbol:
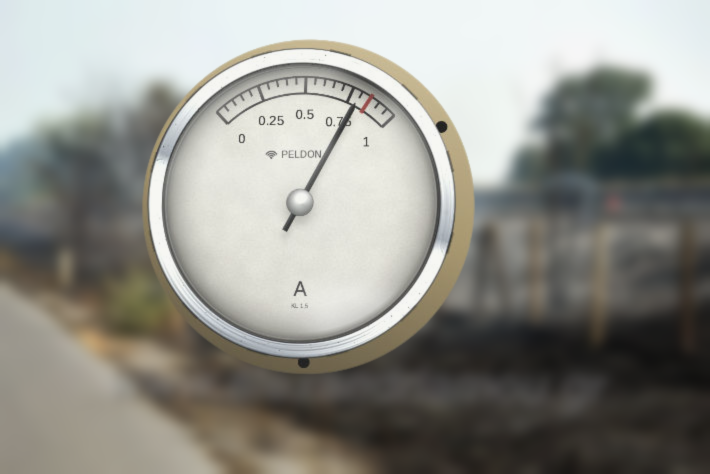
0.8 A
